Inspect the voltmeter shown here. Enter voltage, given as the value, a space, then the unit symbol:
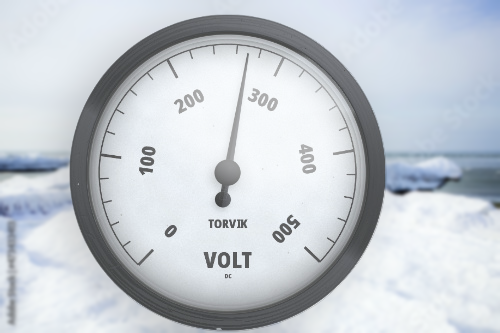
270 V
